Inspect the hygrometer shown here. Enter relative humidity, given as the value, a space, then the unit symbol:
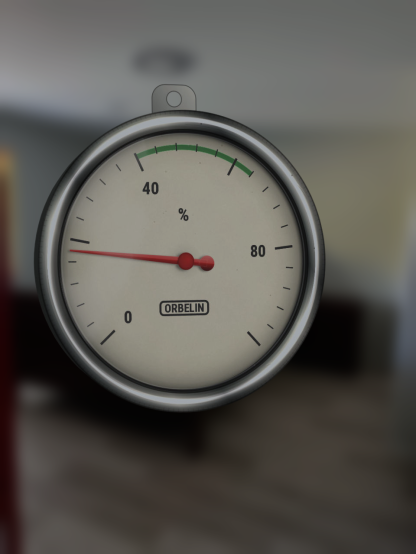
18 %
